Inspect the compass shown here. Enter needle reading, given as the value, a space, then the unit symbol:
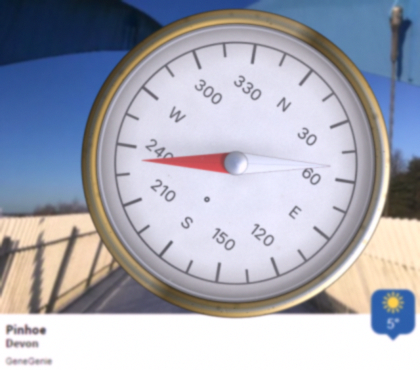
232.5 °
